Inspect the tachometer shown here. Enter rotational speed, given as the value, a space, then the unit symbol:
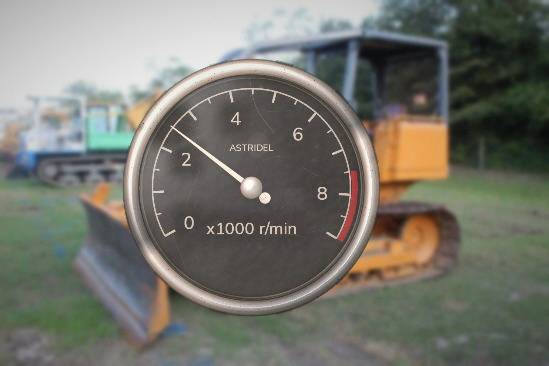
2500 rpm
